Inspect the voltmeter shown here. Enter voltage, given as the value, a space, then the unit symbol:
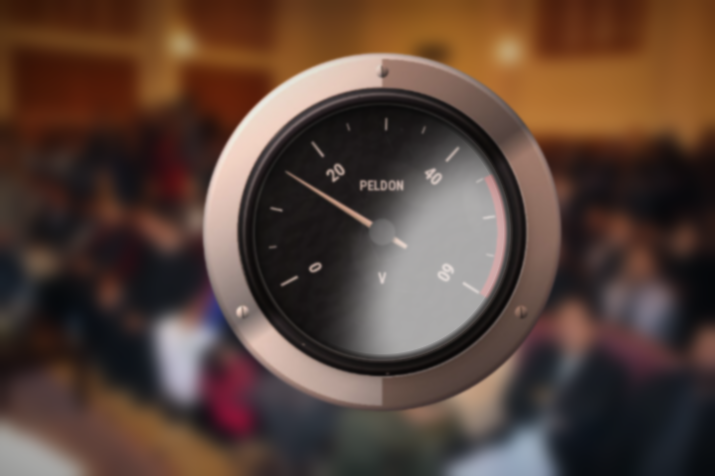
15 V
